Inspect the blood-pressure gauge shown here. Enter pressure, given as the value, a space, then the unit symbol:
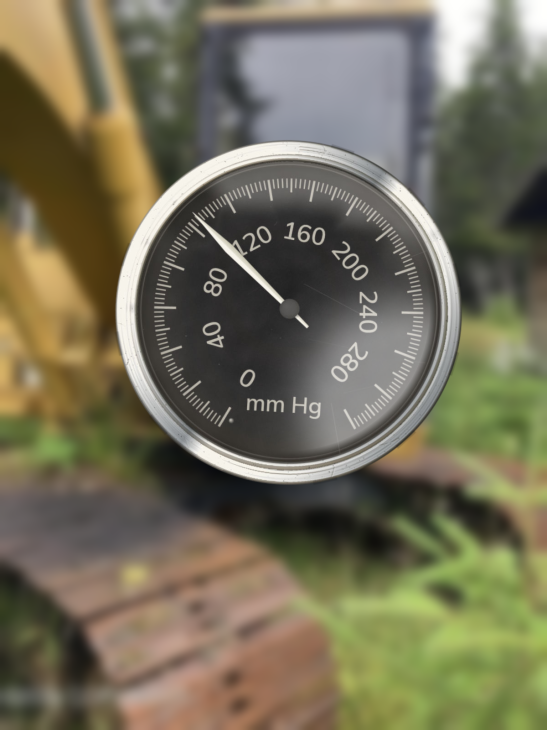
104 mmHg
